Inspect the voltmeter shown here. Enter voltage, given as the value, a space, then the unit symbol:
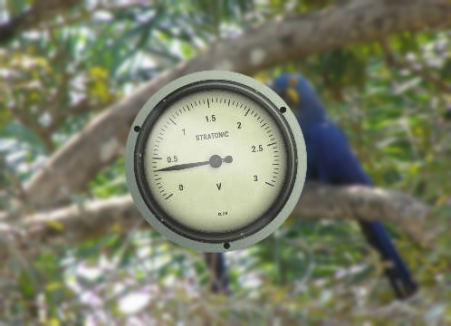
0.35 V
